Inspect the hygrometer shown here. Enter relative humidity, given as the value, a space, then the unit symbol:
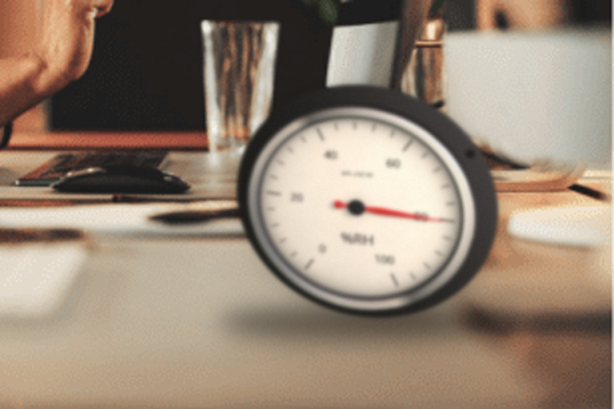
80 %
